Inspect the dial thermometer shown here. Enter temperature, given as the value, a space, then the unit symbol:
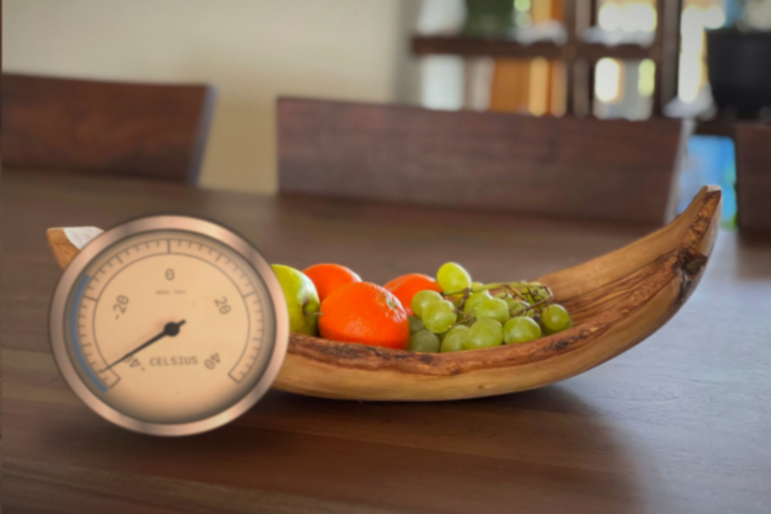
-36 °C
